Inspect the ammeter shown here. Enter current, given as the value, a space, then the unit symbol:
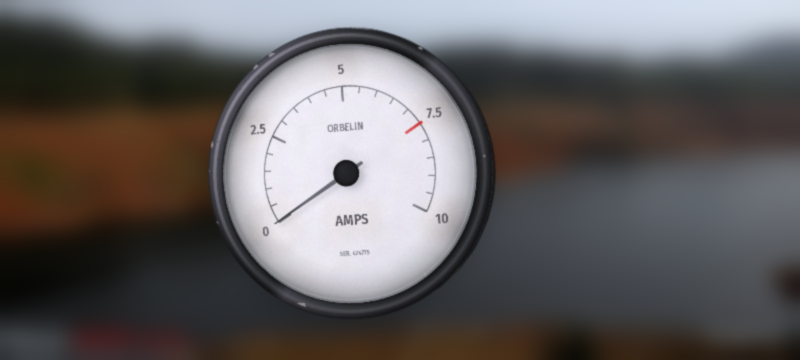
0 A
